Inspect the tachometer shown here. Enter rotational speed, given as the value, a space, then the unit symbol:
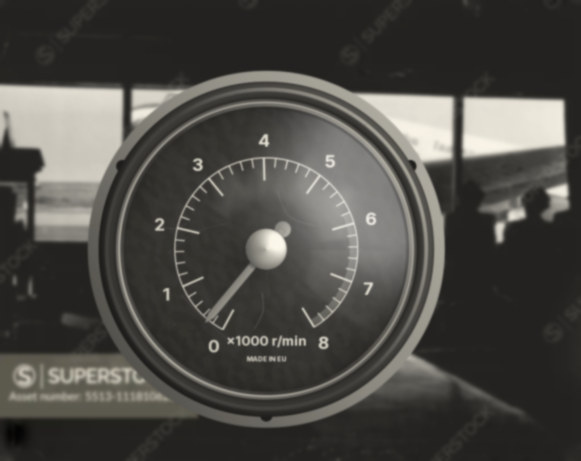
300 rpm
